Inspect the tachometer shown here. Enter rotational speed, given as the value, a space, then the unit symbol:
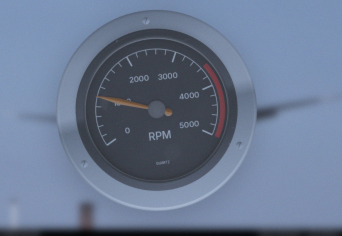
1000 rpm
